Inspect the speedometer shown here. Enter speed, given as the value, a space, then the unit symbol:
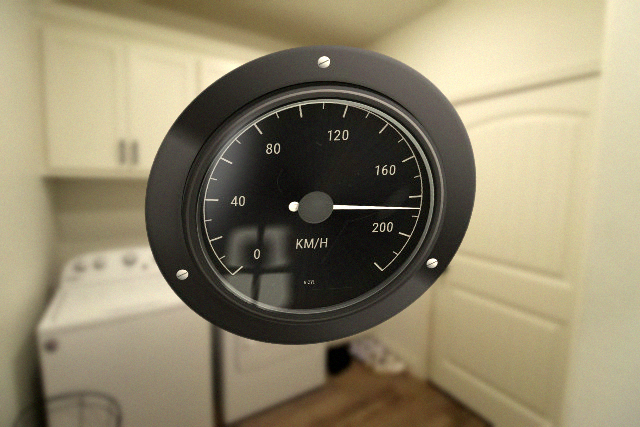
185 km/h
